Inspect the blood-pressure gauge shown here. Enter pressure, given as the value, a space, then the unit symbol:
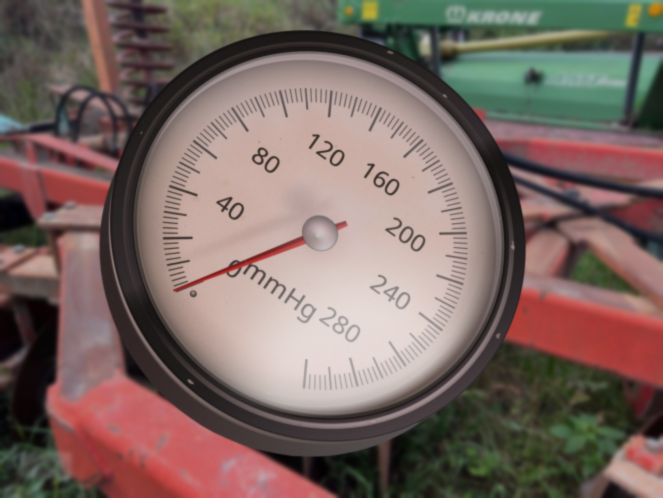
0 mmHg
